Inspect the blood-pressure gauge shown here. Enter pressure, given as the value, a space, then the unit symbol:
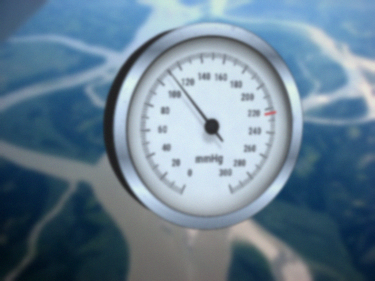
110 mmHg
